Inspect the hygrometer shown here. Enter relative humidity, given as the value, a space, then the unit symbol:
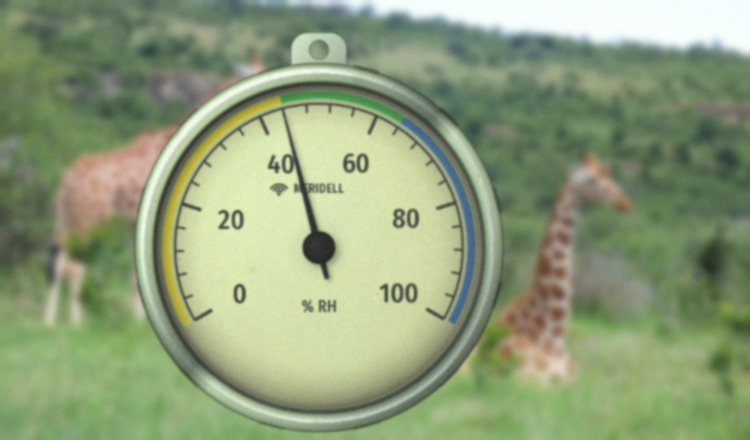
44 %
